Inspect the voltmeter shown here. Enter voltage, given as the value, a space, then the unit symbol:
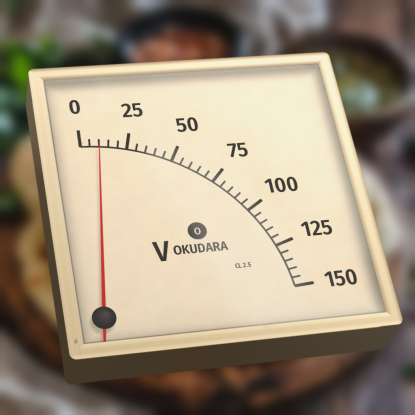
10 V
